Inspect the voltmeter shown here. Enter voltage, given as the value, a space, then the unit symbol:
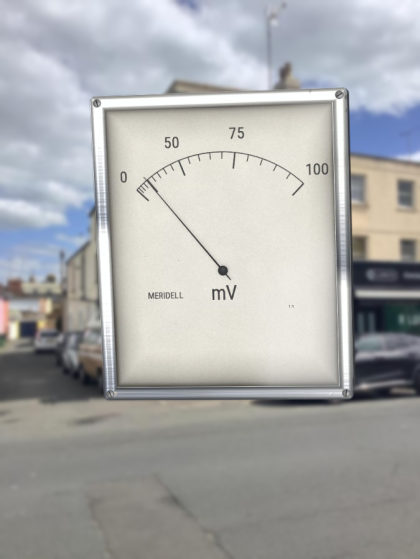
25 mV
